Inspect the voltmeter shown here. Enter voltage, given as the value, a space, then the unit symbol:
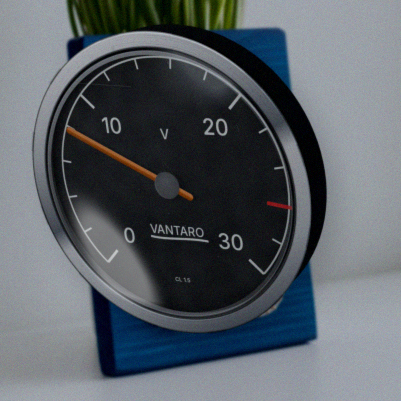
8 V
